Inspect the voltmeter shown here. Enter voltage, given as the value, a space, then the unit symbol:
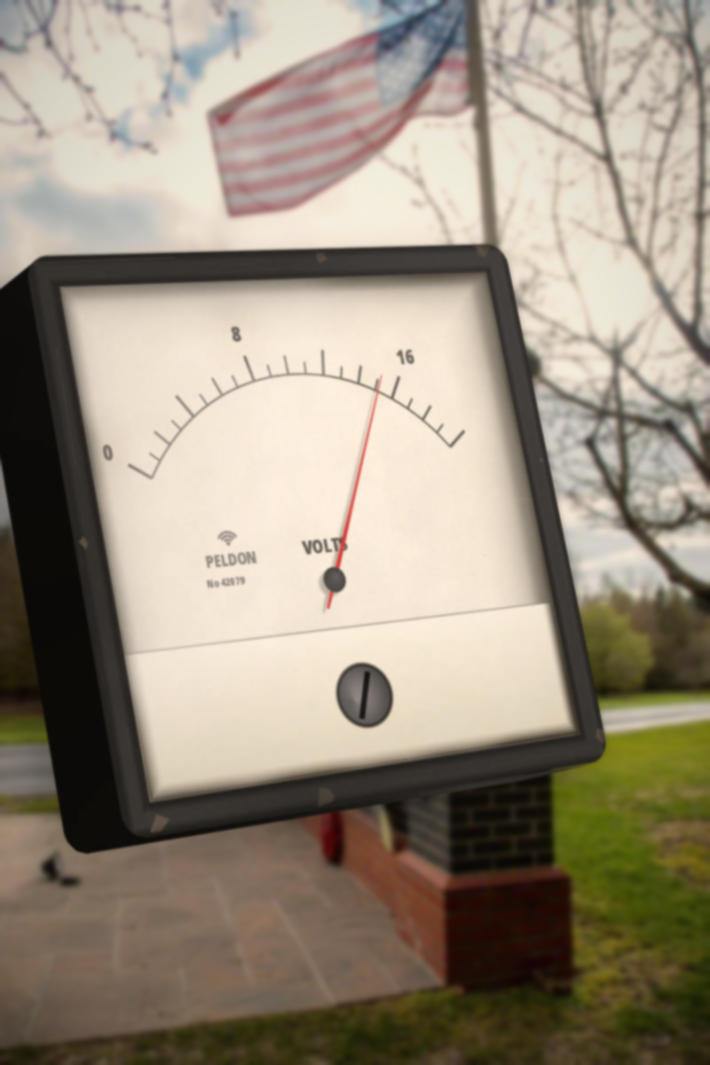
15 V
